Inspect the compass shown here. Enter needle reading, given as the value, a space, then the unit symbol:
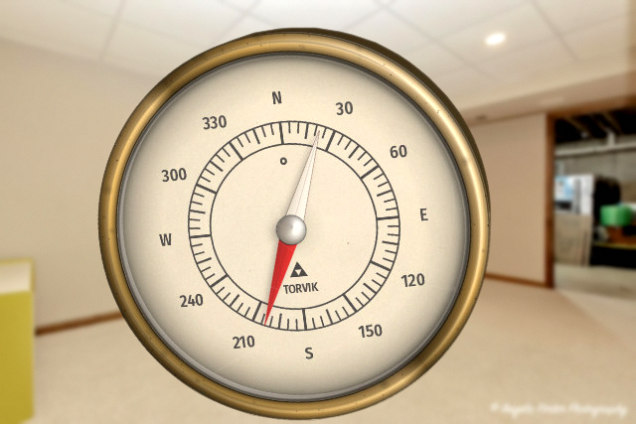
202.5 °
